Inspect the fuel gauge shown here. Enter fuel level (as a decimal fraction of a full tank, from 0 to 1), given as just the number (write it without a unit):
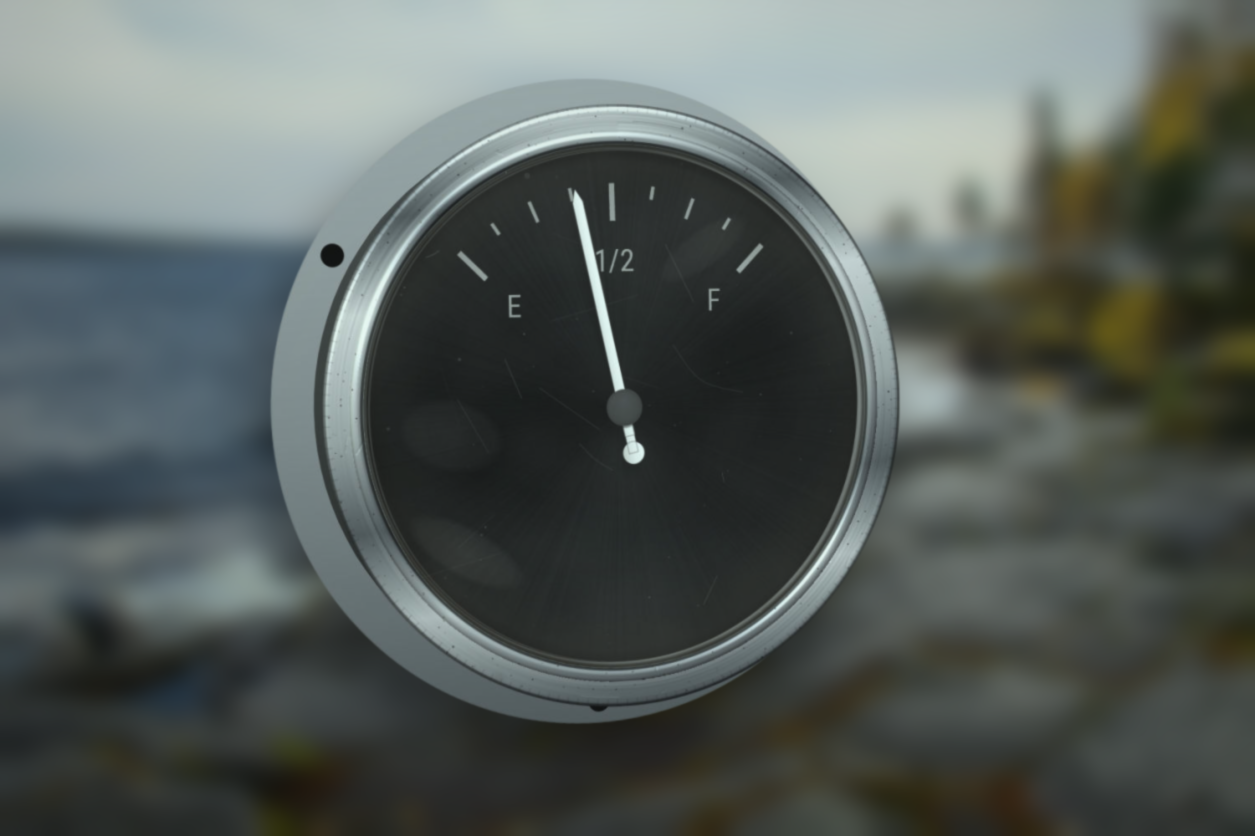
0.375
